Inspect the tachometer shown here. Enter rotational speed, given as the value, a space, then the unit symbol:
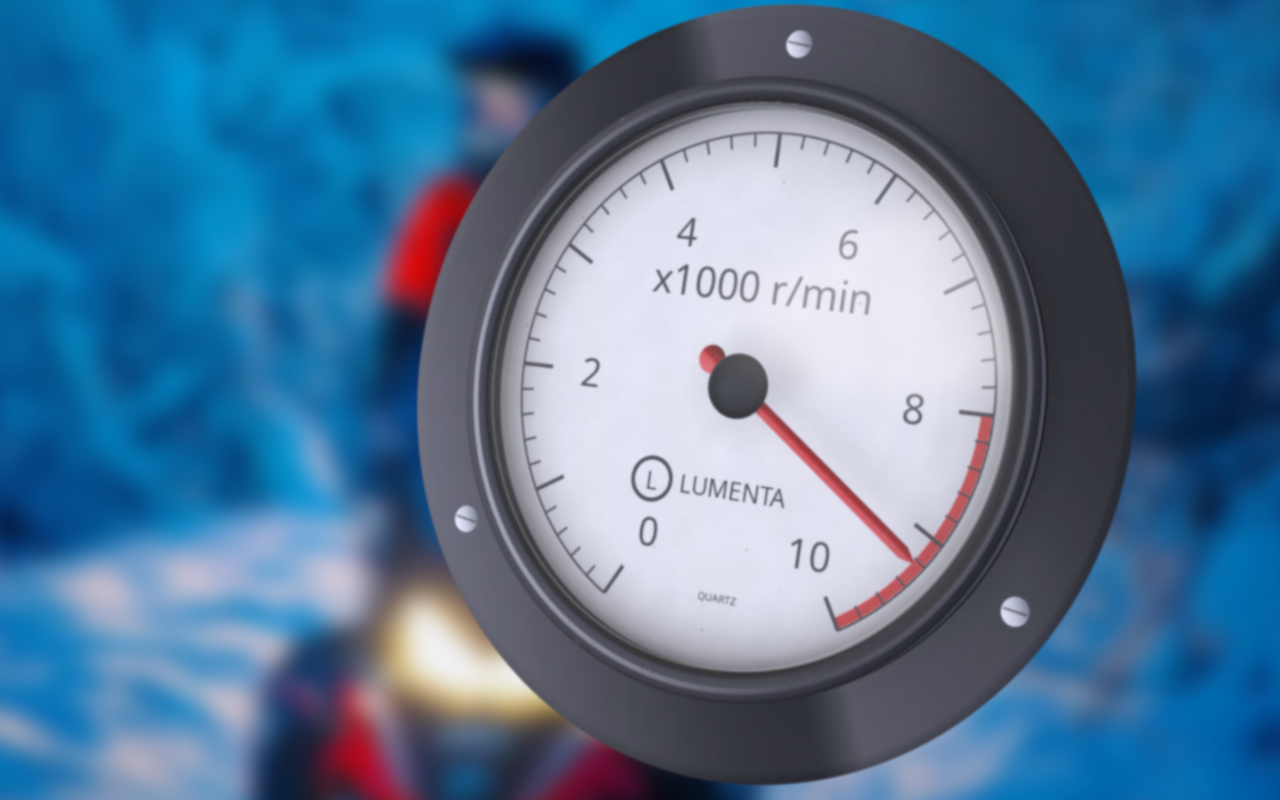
9200 rpm
